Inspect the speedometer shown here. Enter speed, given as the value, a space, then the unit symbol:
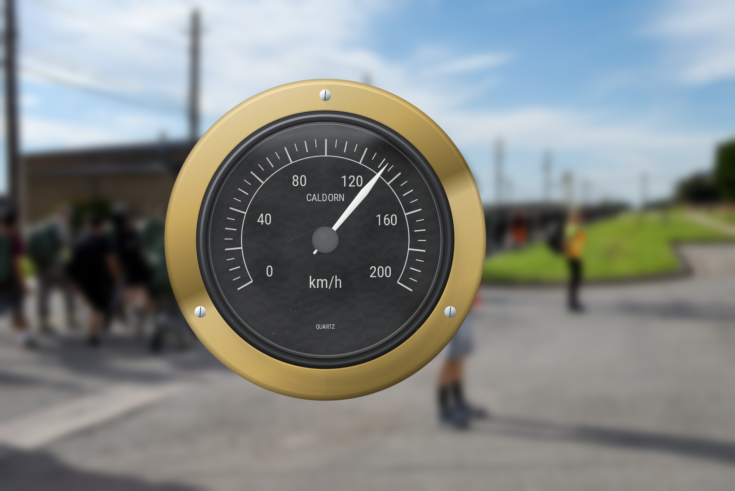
132.5 km/h
